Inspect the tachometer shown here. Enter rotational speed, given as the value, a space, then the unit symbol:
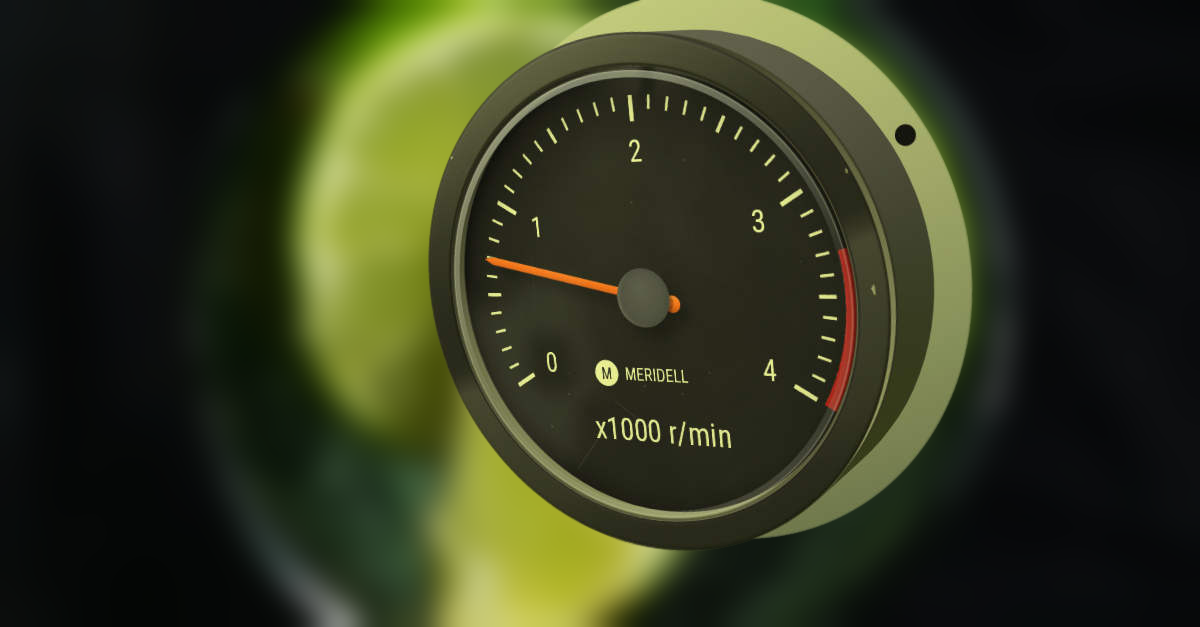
700 rpm
